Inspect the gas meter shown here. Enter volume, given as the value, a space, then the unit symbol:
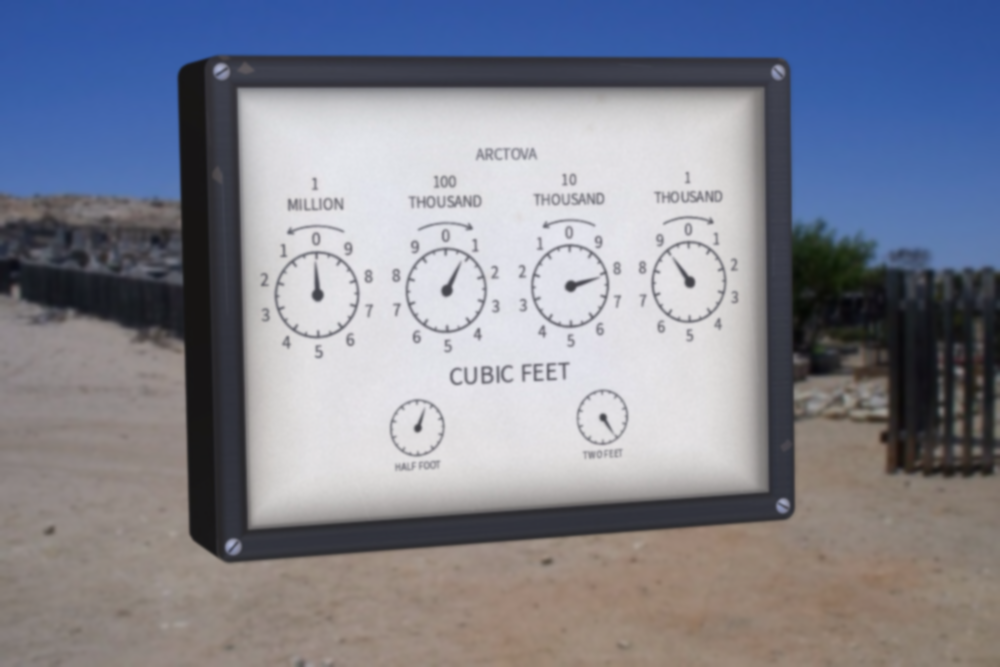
7900 ft³
